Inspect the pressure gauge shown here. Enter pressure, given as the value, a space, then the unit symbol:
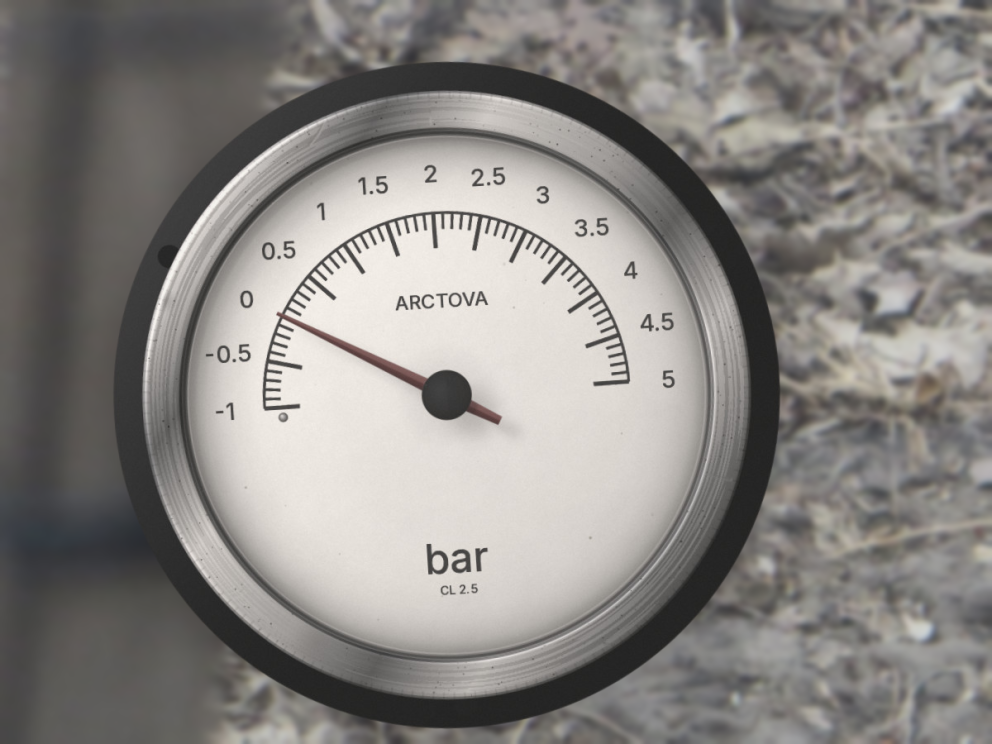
0 bar
